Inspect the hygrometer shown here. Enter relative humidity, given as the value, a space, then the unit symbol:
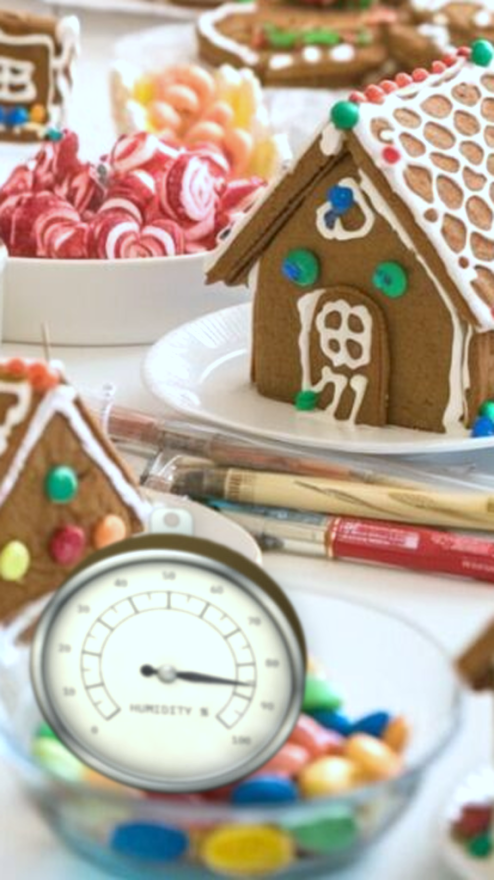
85 %
